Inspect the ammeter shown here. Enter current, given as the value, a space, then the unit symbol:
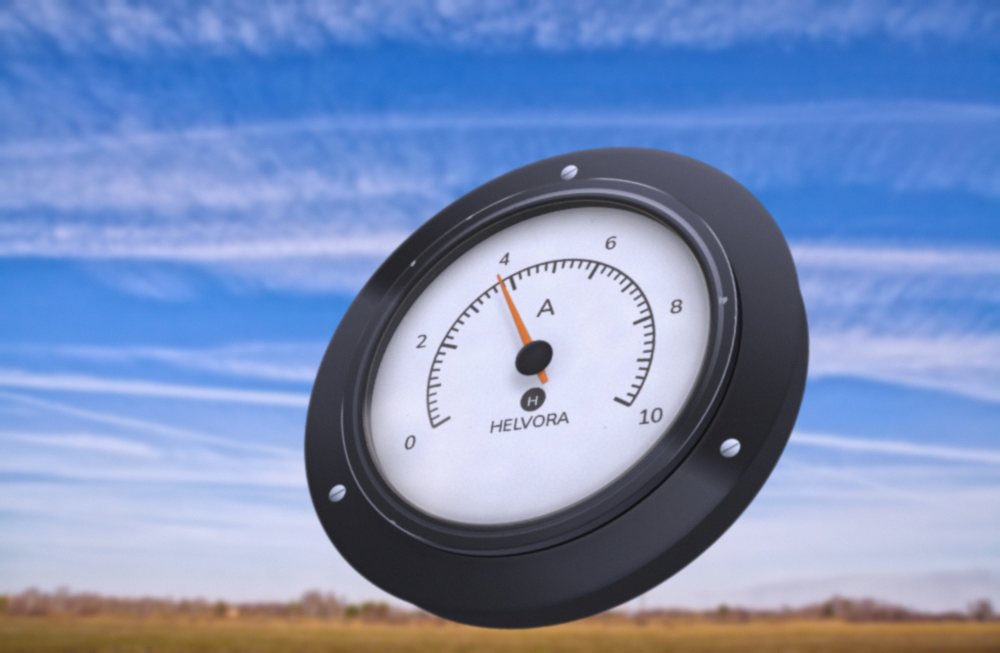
3.8 A
